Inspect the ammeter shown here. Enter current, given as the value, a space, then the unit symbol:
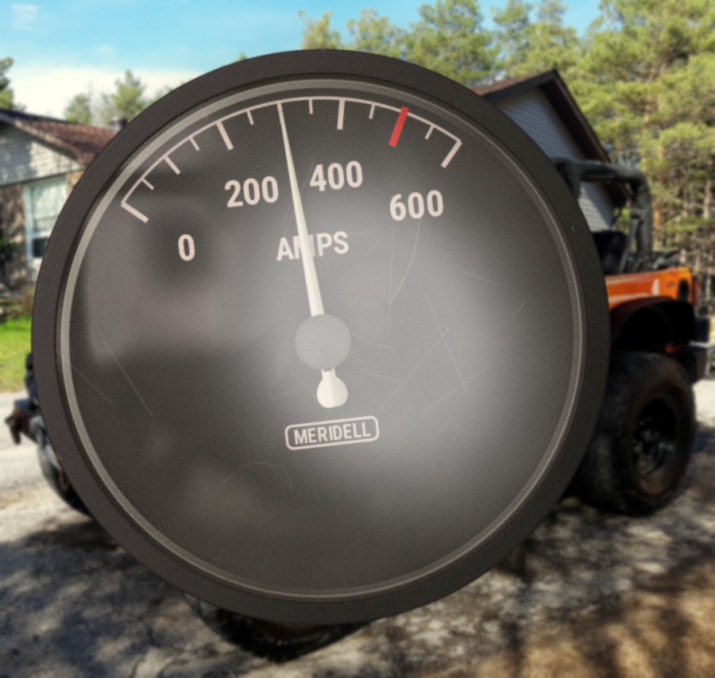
300 A
